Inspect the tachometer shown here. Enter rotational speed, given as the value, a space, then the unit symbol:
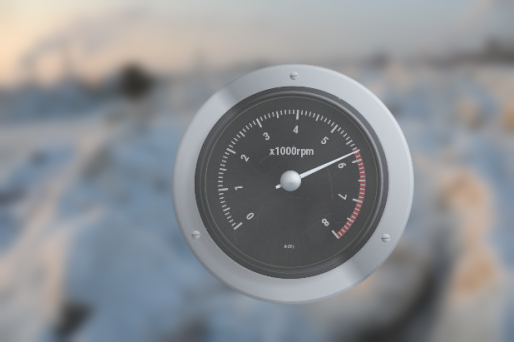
5800 rpm
